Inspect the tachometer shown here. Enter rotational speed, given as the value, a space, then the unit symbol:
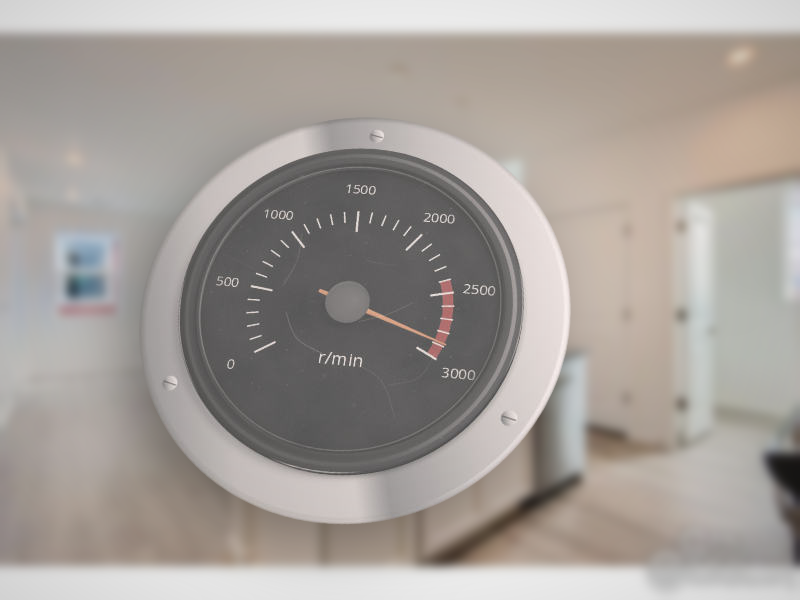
2900 rpm
